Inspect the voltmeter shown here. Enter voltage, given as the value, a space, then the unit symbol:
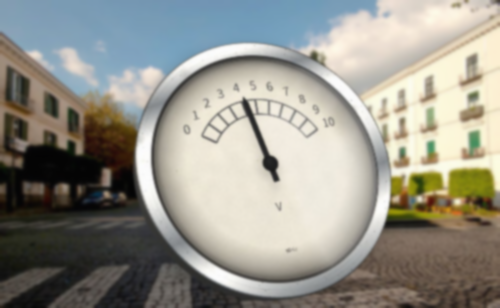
4 V
